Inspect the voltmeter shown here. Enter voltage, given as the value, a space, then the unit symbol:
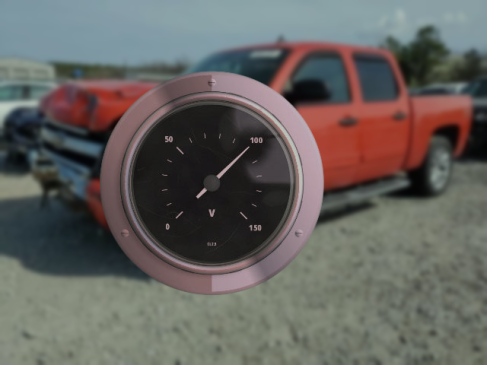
100 V
